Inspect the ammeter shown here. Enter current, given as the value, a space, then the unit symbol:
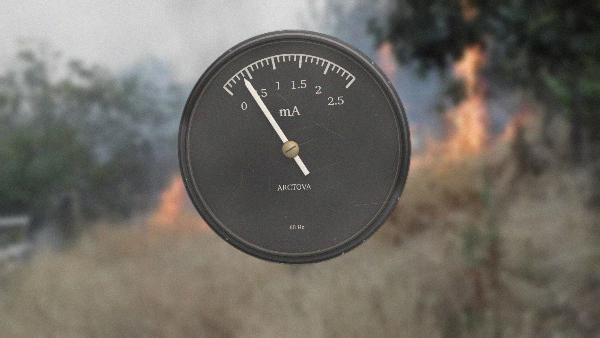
0.4 mA
